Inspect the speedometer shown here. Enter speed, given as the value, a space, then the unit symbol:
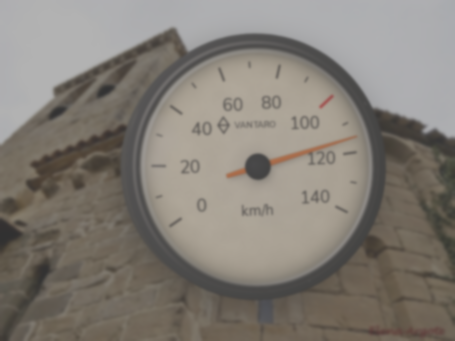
115 km/h
